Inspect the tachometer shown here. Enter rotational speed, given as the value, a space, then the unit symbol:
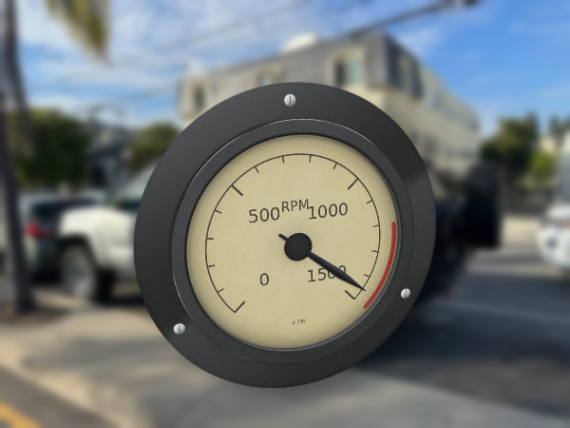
1450 rpm
